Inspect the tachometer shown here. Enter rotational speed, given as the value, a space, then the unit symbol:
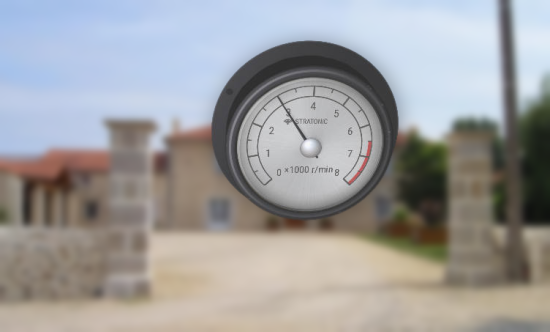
3000 rpm
